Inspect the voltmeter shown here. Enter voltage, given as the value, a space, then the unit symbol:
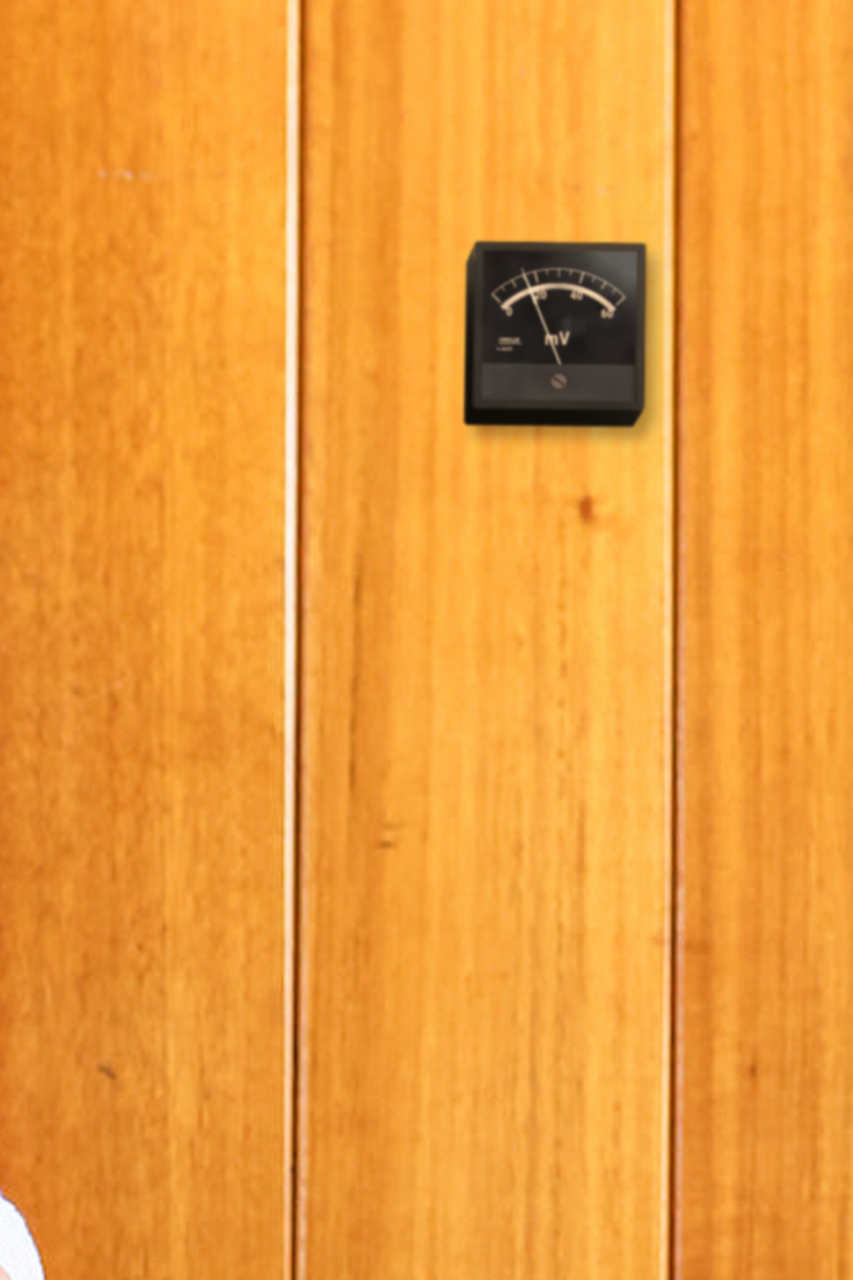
15 mV
